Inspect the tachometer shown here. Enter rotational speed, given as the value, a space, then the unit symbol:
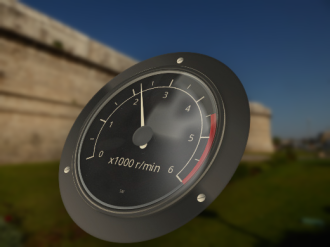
2250 rpm
